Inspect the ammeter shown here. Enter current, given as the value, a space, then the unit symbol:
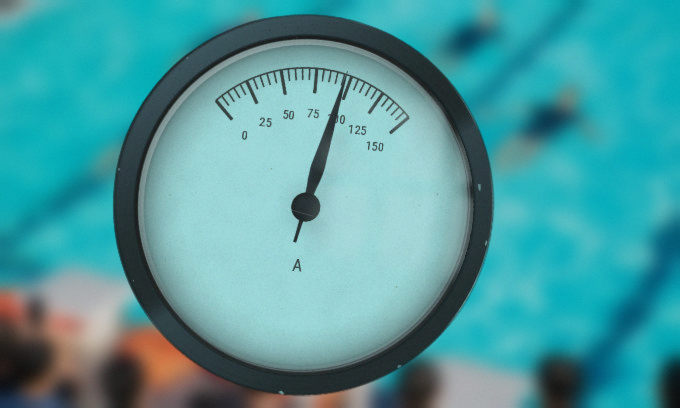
95 A
